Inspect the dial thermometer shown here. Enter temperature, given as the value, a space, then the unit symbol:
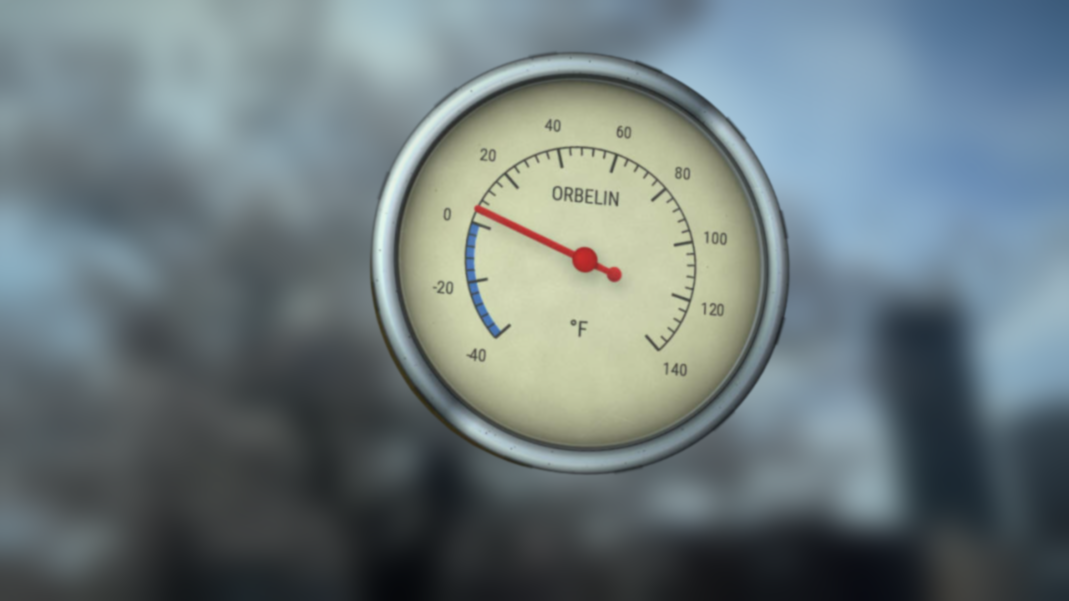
4 °F
